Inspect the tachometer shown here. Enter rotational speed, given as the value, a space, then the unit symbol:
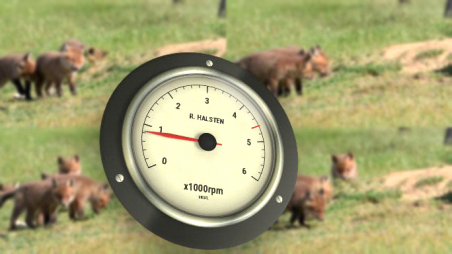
800 rpm
